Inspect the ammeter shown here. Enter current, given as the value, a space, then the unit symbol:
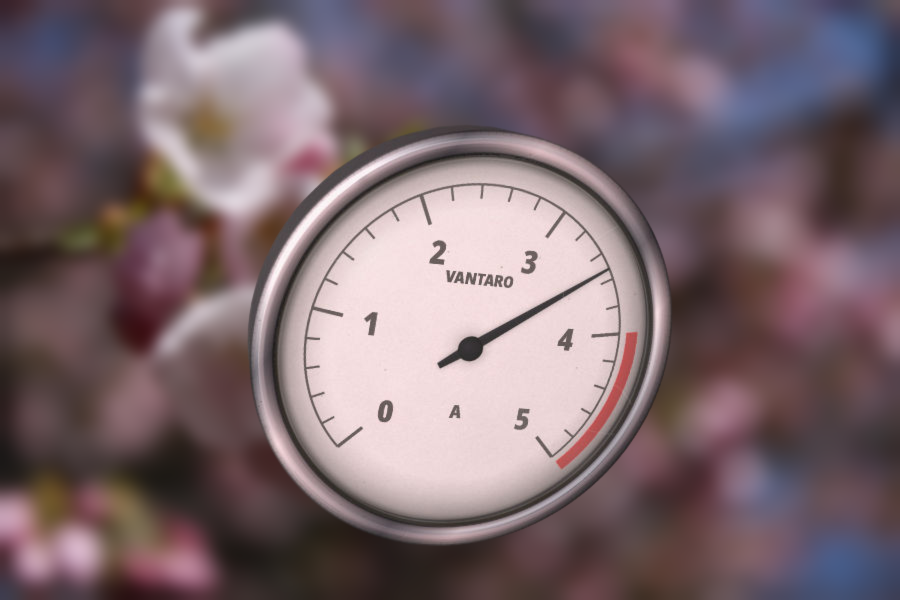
3.5 A
